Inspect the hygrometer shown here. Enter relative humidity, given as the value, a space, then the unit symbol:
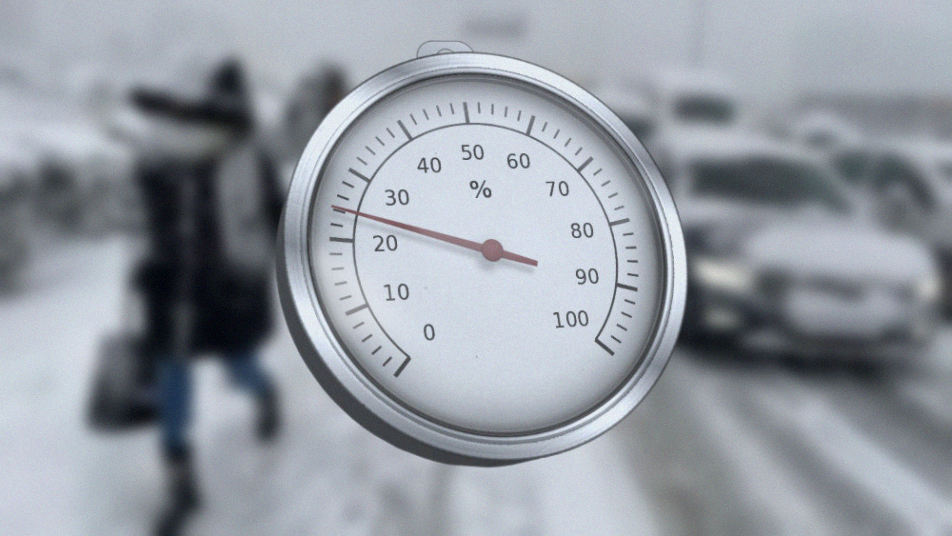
24 %
